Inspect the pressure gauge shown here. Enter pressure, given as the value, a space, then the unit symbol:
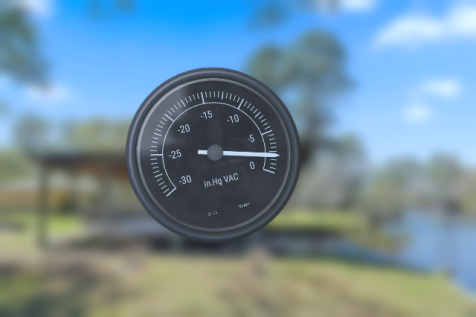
-2 inHg
